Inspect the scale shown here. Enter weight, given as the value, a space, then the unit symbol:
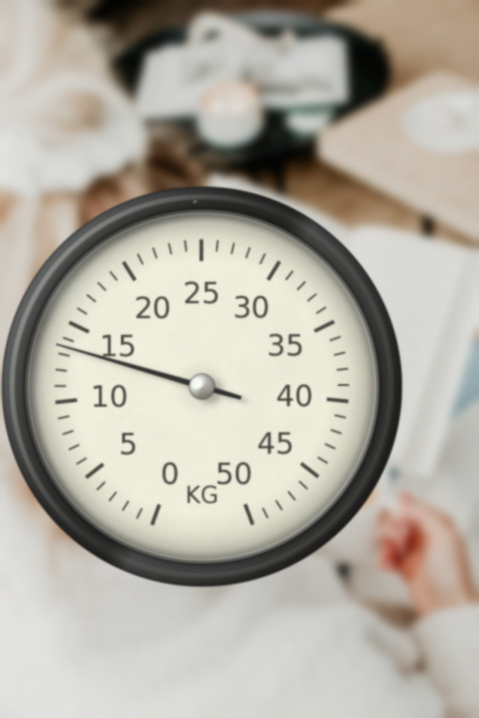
13.5 kg
